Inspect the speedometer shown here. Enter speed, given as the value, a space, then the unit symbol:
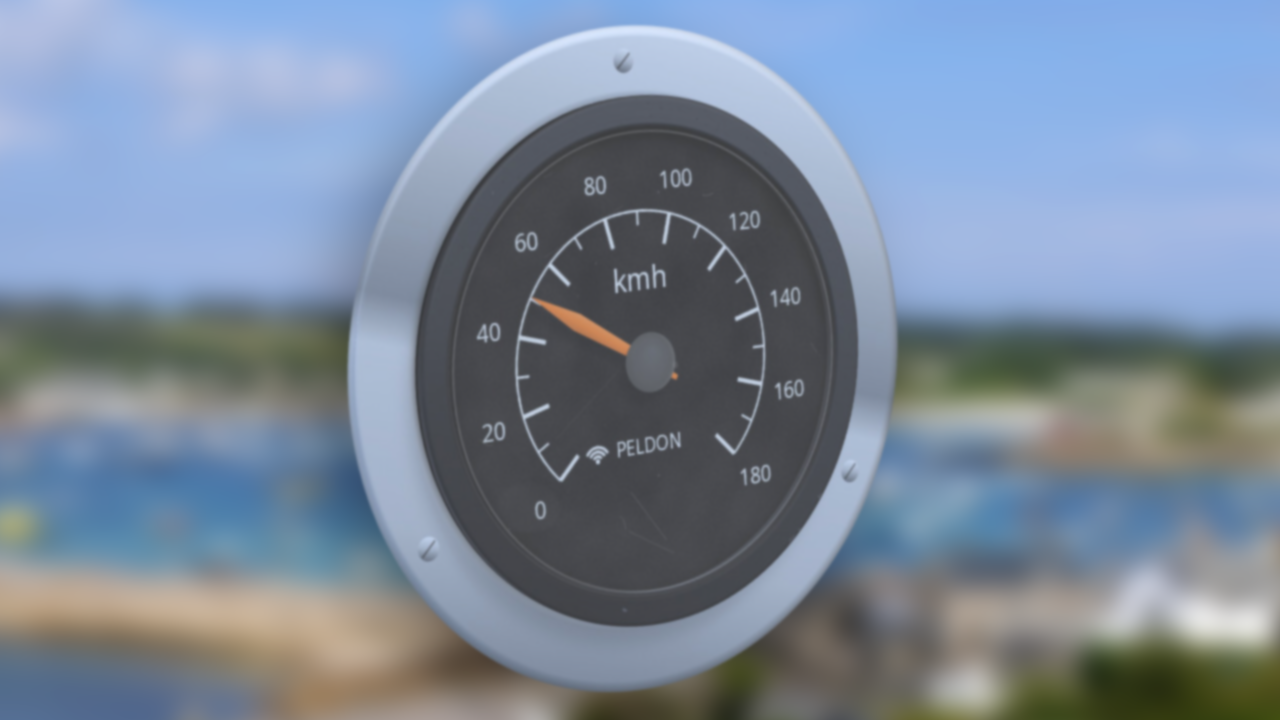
50 km/h
